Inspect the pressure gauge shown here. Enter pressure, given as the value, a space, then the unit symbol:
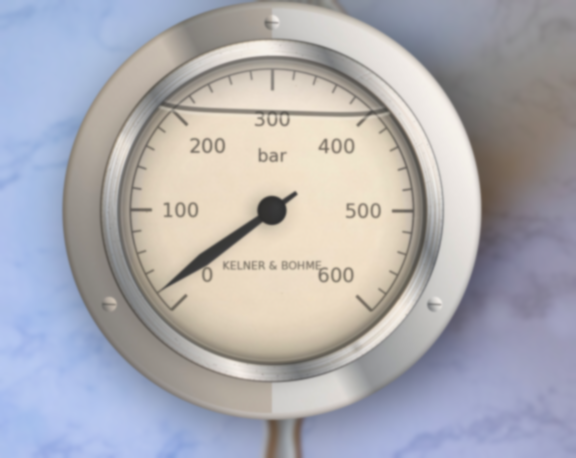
20 bar
